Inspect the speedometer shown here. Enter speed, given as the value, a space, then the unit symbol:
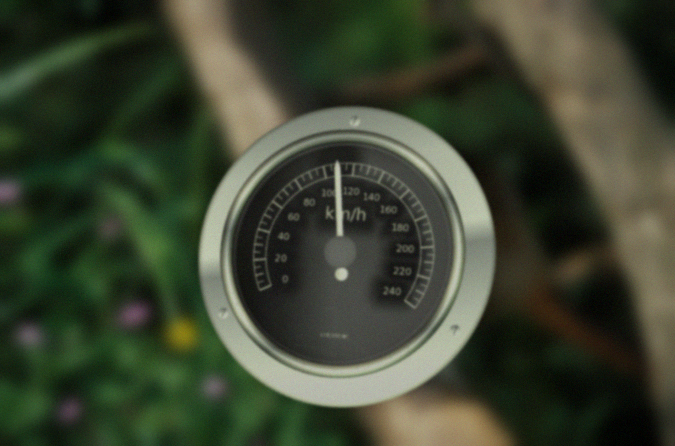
110 km/h
